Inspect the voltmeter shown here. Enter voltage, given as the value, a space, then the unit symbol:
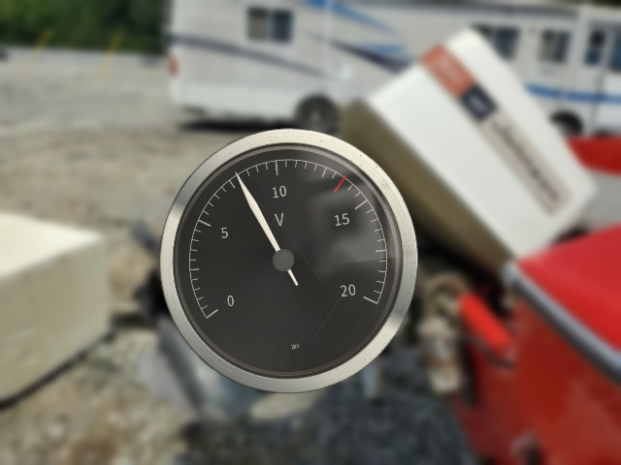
8 V
